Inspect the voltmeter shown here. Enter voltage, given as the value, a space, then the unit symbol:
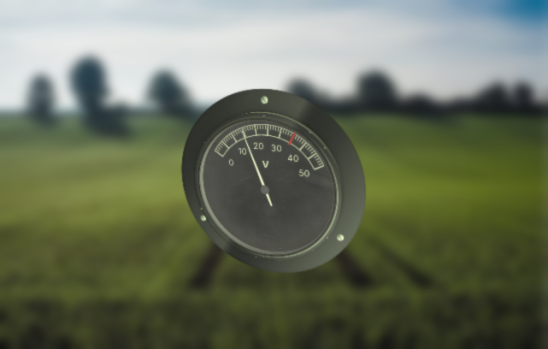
15 V
